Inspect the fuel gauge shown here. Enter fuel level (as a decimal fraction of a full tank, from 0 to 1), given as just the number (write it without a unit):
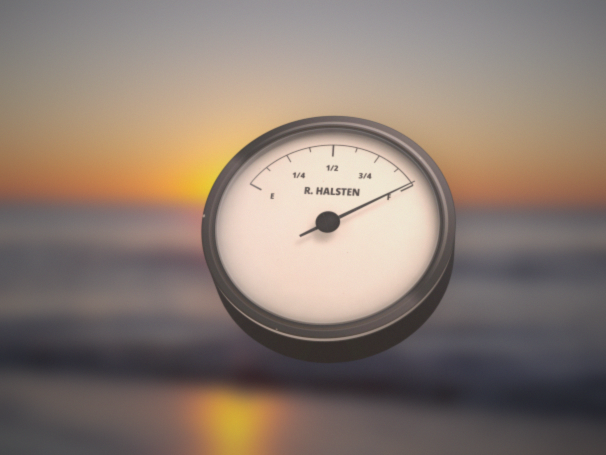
1
